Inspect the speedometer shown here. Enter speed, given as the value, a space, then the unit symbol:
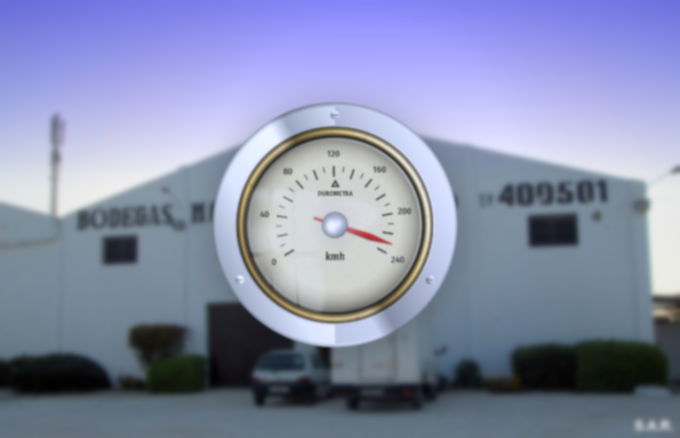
230 km/h
